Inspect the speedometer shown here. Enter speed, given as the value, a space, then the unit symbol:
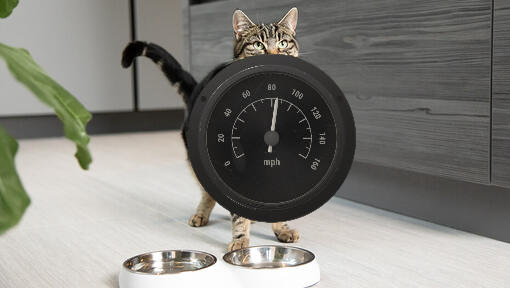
85 mph
